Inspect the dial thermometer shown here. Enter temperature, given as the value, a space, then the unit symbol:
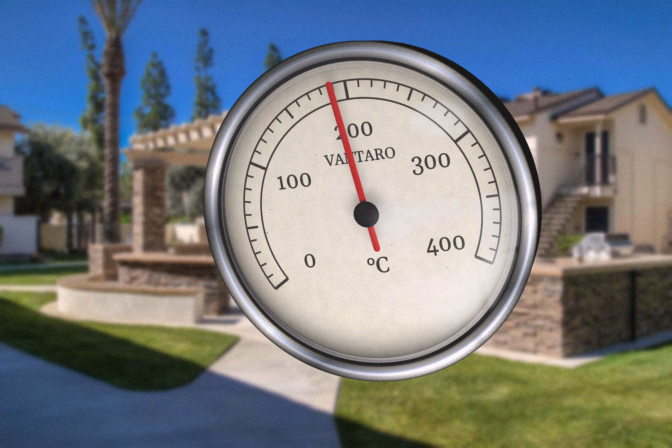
190 °C
